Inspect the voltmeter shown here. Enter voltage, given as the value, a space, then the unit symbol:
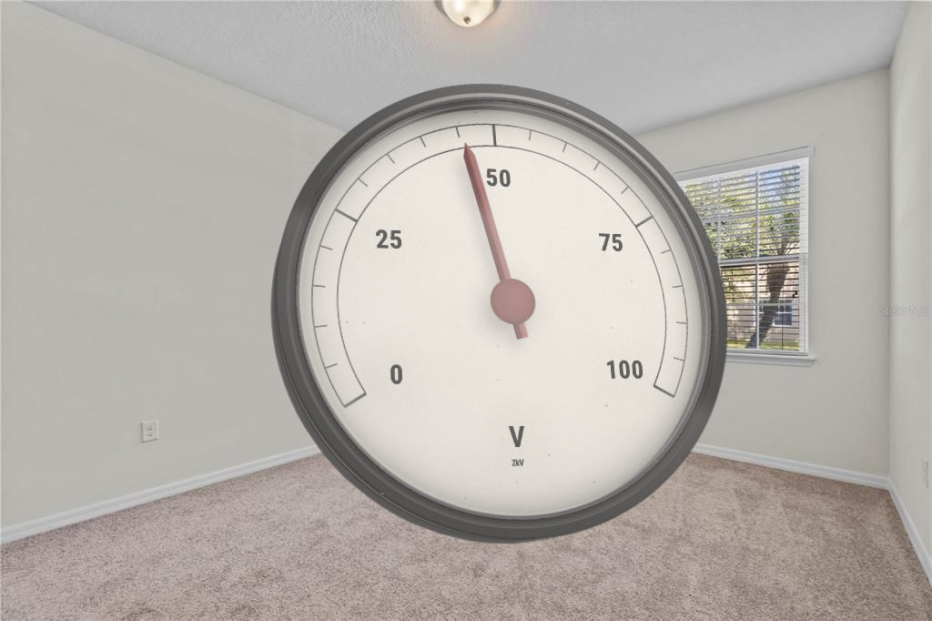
45 V
